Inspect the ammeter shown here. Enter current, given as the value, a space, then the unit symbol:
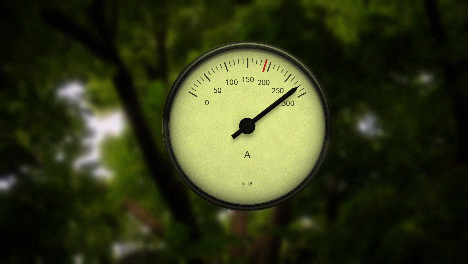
280 A
